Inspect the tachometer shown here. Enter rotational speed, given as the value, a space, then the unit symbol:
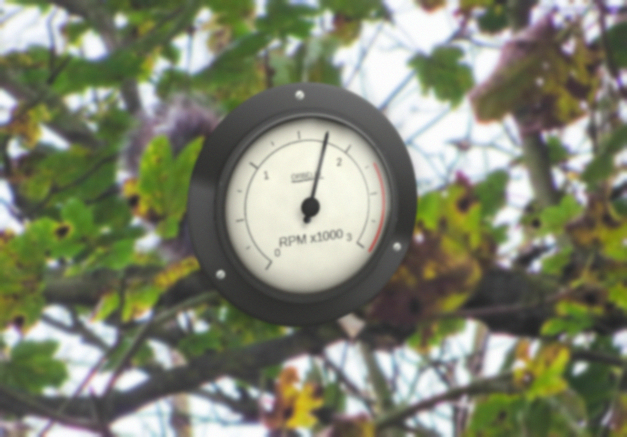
1750 rpm
